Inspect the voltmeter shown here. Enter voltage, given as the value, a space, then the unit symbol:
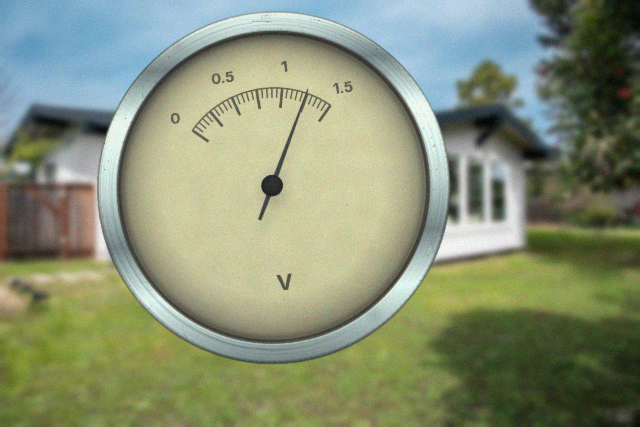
1.25 V
